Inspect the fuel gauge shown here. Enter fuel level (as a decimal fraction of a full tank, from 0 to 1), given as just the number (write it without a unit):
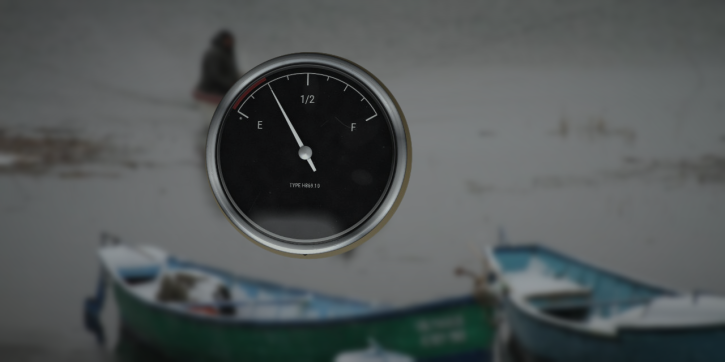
0.25
